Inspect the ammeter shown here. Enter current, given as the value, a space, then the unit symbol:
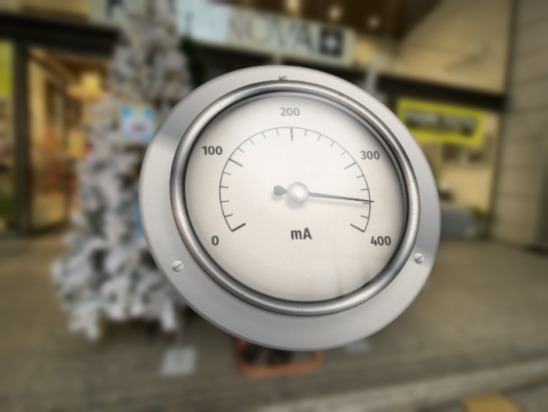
360 mA
